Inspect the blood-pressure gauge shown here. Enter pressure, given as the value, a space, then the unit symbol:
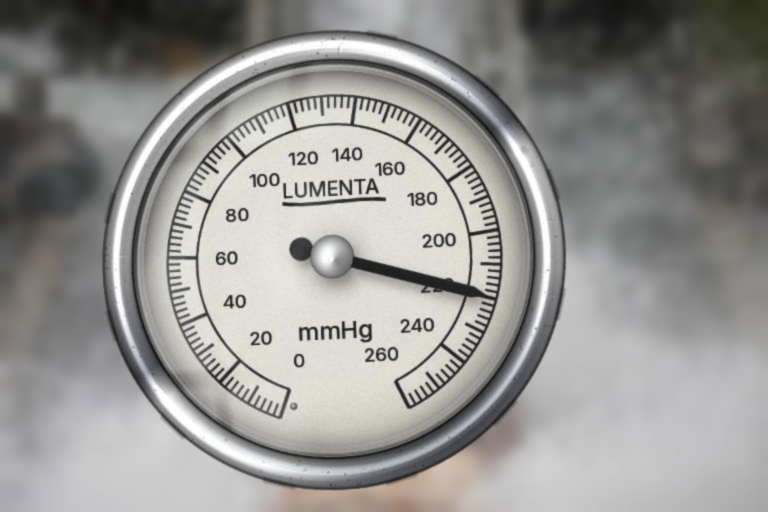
220 mmHg
